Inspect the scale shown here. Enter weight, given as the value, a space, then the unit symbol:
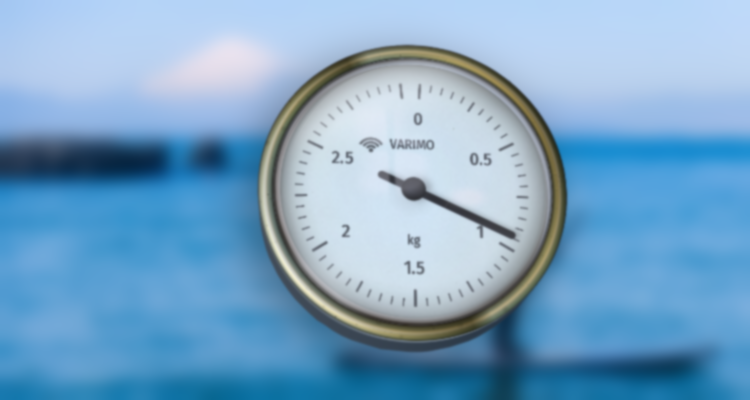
0.95 kg
